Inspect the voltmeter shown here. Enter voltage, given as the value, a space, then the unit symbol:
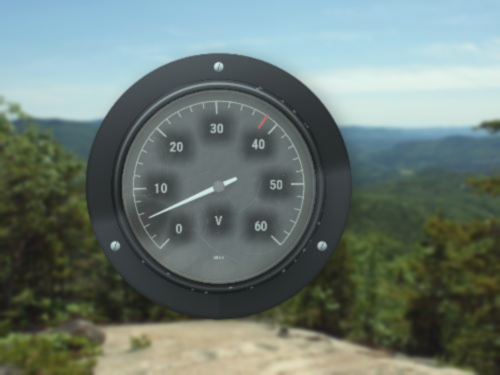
5 V
